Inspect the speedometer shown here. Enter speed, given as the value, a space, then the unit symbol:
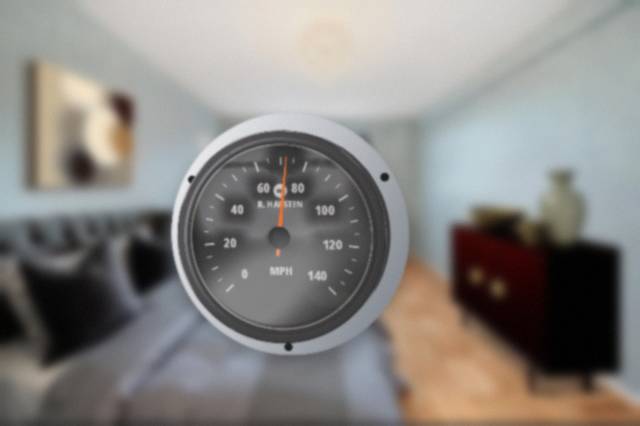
72.5 mph
